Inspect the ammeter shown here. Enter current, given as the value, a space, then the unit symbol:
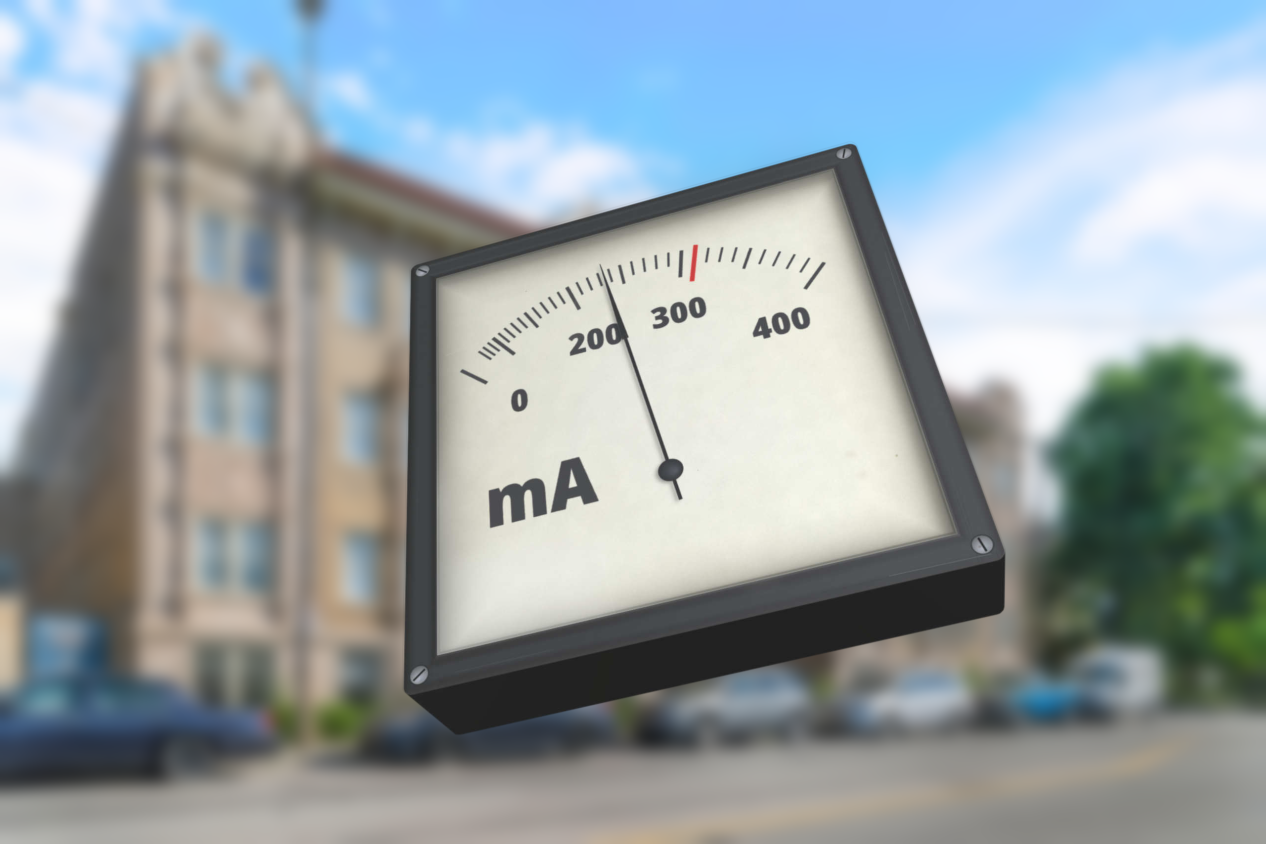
235 mA
